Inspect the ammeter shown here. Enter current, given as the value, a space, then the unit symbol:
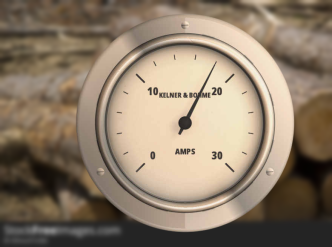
18 A
